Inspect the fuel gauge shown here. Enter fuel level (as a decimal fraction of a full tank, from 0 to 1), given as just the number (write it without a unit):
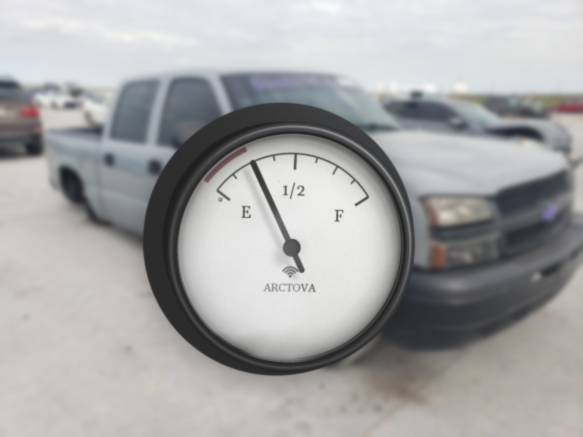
0.25
